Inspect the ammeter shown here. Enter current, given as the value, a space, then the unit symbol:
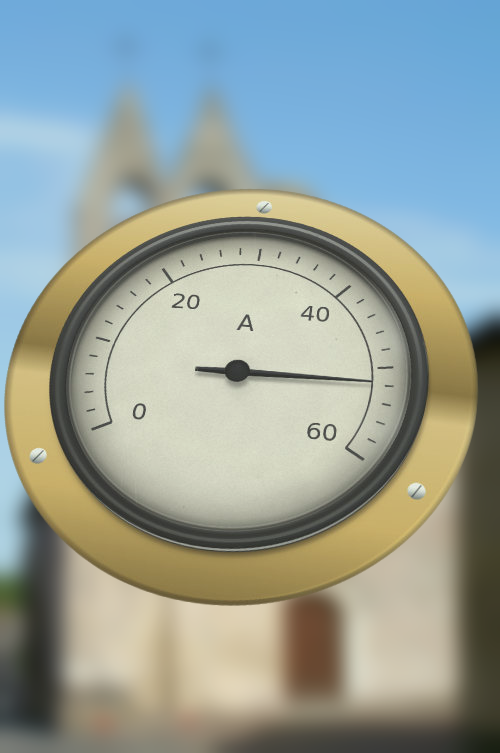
52 A
